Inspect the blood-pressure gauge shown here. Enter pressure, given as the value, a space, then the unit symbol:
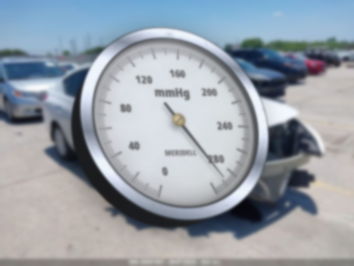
290 mmHg
